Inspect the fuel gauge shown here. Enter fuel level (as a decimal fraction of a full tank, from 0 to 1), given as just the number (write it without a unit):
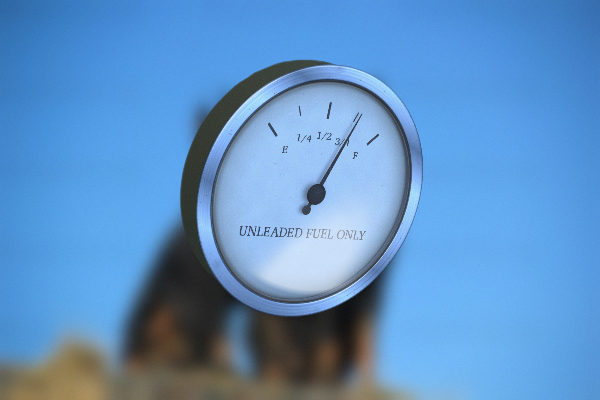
0.75
